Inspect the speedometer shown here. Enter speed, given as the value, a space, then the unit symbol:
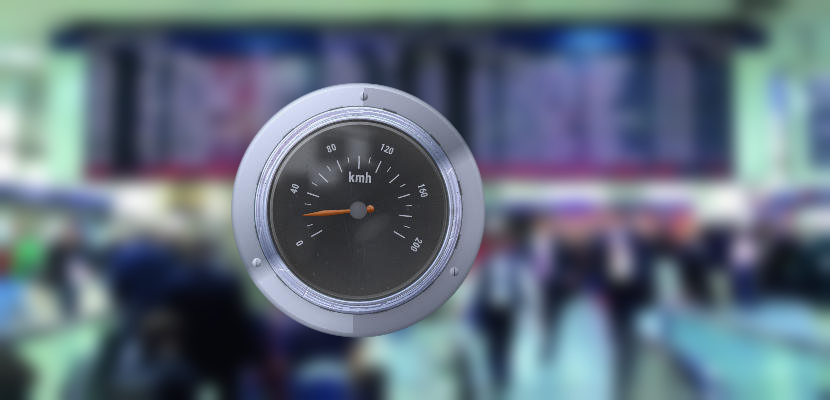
20 km/h
